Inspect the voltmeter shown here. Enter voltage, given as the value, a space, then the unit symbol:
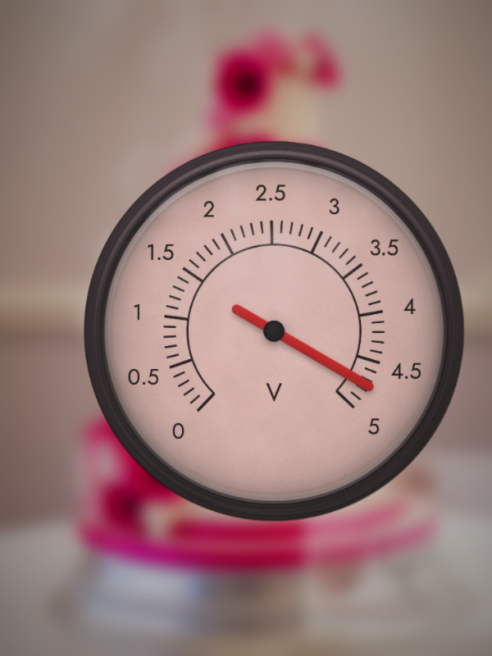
4.75 V
